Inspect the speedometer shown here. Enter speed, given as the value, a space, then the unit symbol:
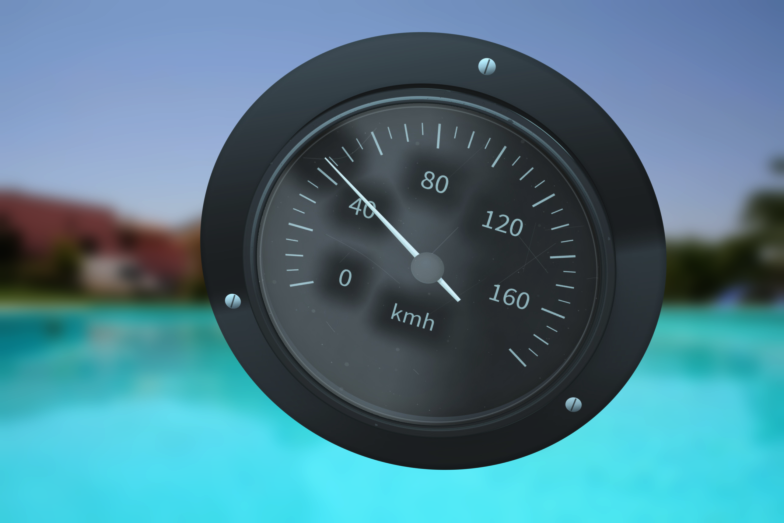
45 km/h
